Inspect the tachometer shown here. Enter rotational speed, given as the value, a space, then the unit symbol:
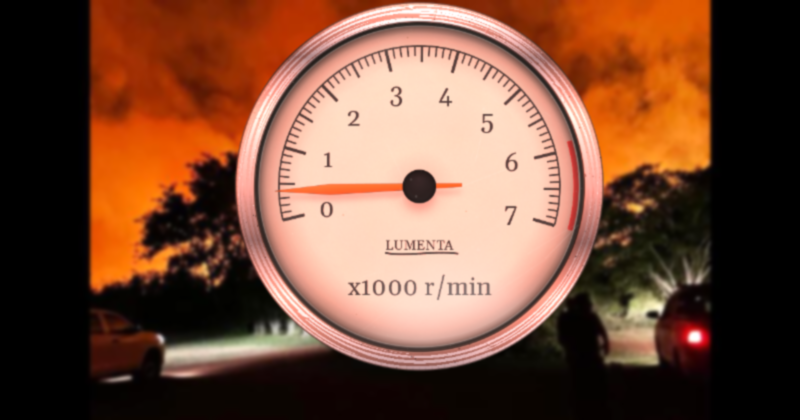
400 rpm
